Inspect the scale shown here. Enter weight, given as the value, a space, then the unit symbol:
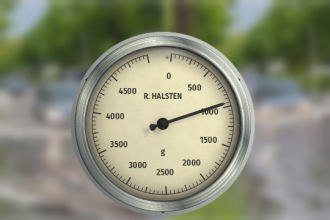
950 g
